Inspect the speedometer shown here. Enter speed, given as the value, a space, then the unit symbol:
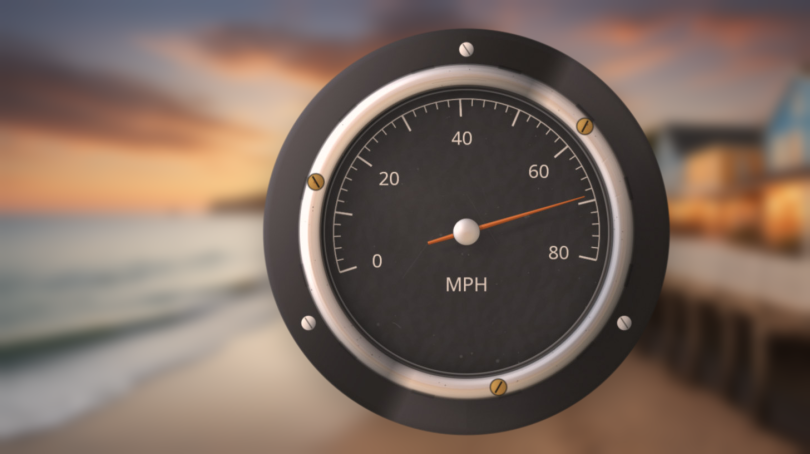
69 mph
